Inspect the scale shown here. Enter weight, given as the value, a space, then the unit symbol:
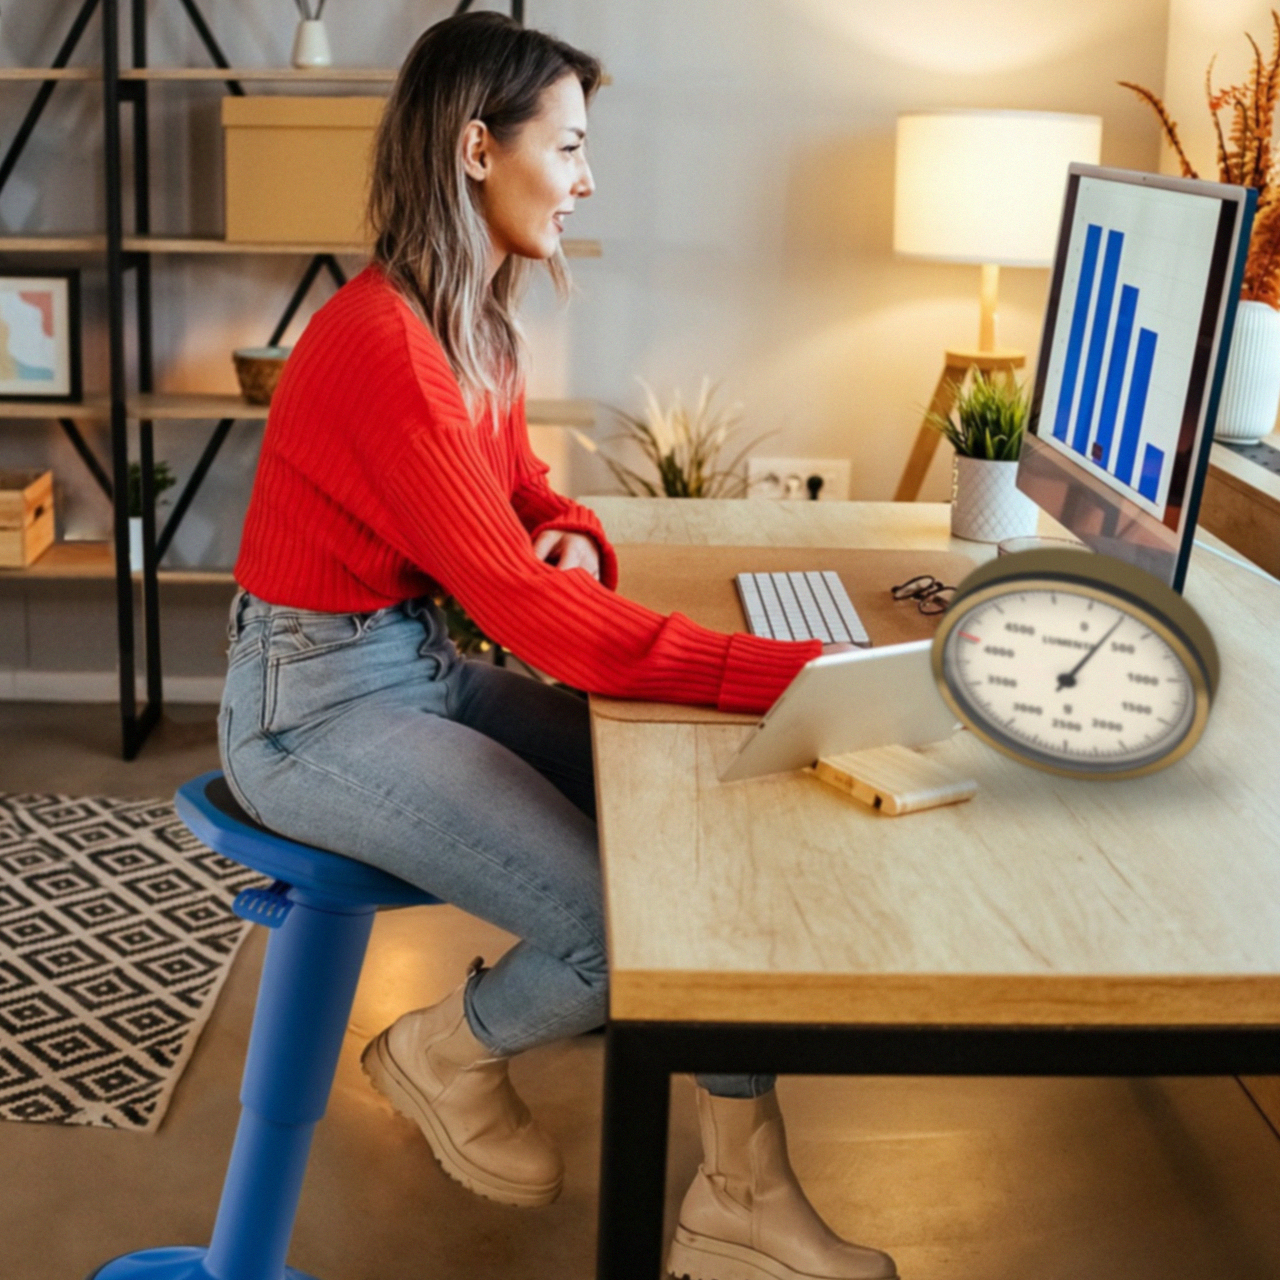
250 g
